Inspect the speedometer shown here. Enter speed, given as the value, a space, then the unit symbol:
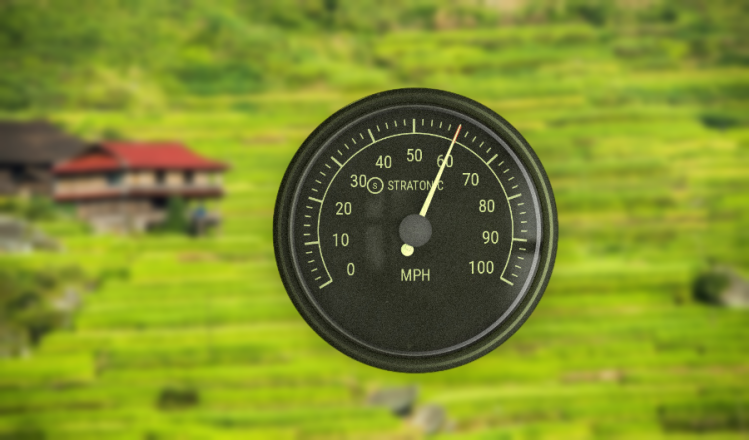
60 mph
